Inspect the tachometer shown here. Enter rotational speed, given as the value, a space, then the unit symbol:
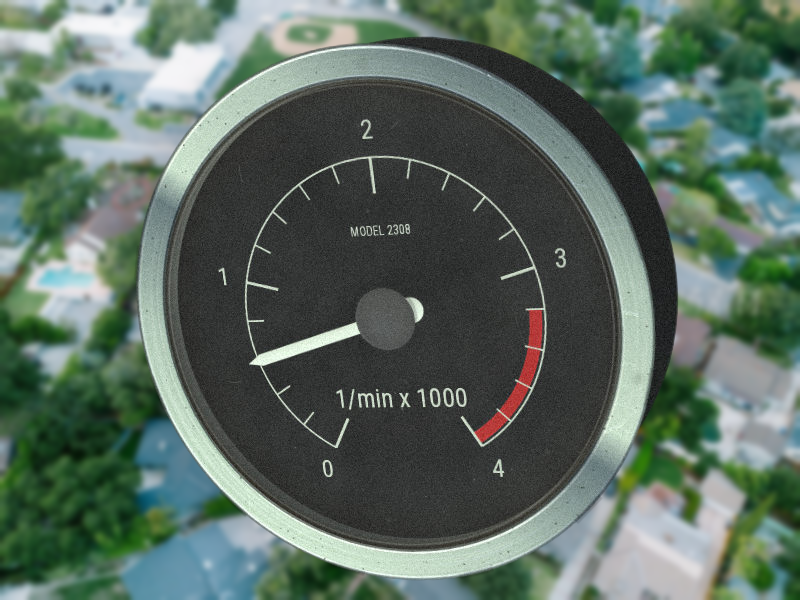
600 rpm
